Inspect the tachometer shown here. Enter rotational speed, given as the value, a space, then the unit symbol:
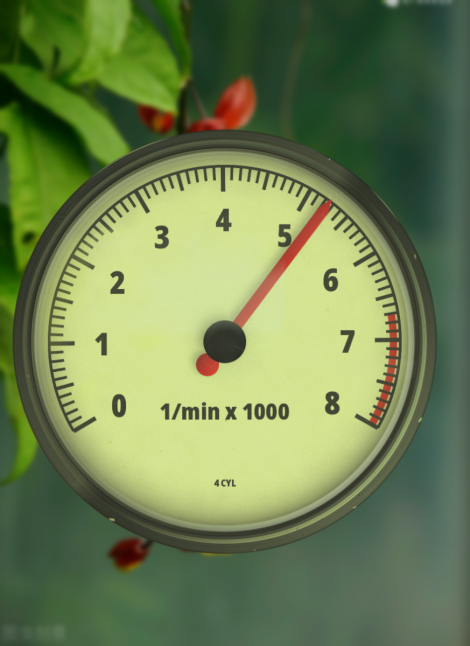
5250 rpm
